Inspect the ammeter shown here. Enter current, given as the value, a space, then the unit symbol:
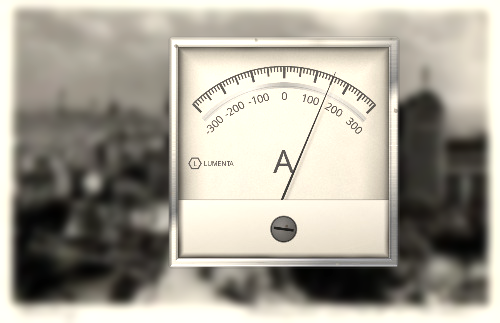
150 A
